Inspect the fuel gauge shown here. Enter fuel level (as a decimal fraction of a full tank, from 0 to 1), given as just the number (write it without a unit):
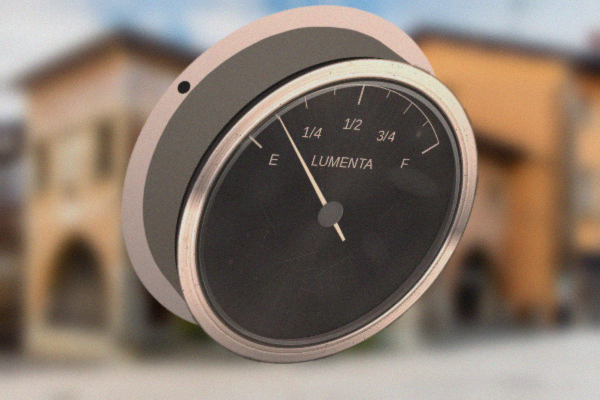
0.125
